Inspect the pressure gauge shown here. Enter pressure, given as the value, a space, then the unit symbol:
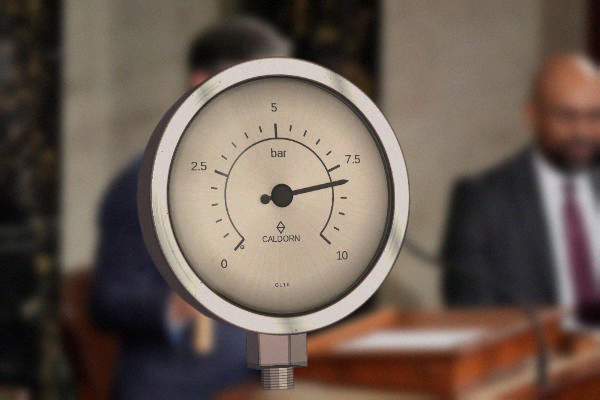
8 bar
